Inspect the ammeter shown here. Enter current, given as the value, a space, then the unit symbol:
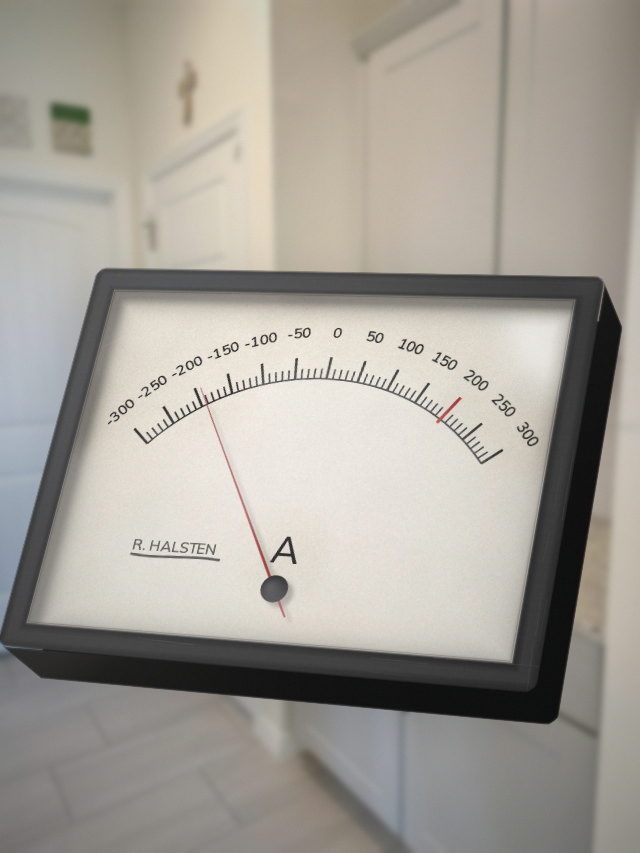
-190 A
